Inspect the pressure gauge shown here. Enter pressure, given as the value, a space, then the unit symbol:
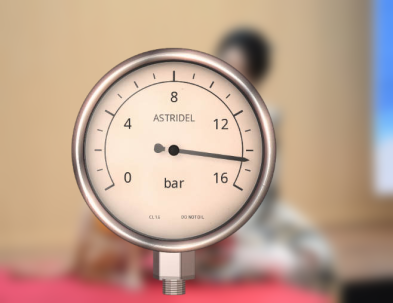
14.5 bar
